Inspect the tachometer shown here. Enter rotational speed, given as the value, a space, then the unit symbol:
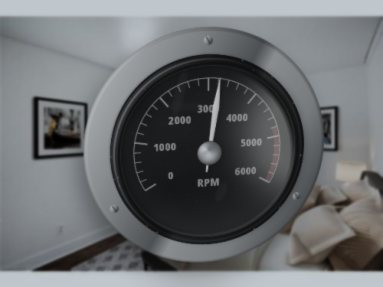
3200 rpm
